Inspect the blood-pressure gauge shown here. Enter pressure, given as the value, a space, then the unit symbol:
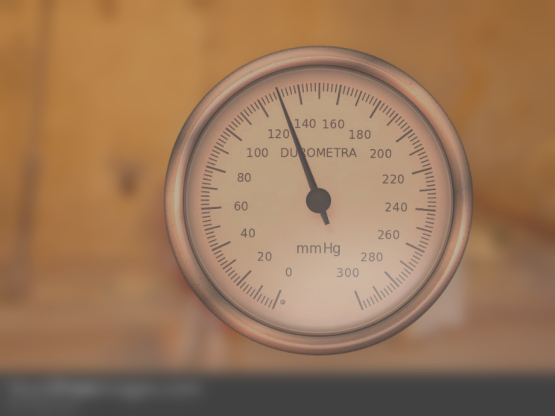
130 mmHg
